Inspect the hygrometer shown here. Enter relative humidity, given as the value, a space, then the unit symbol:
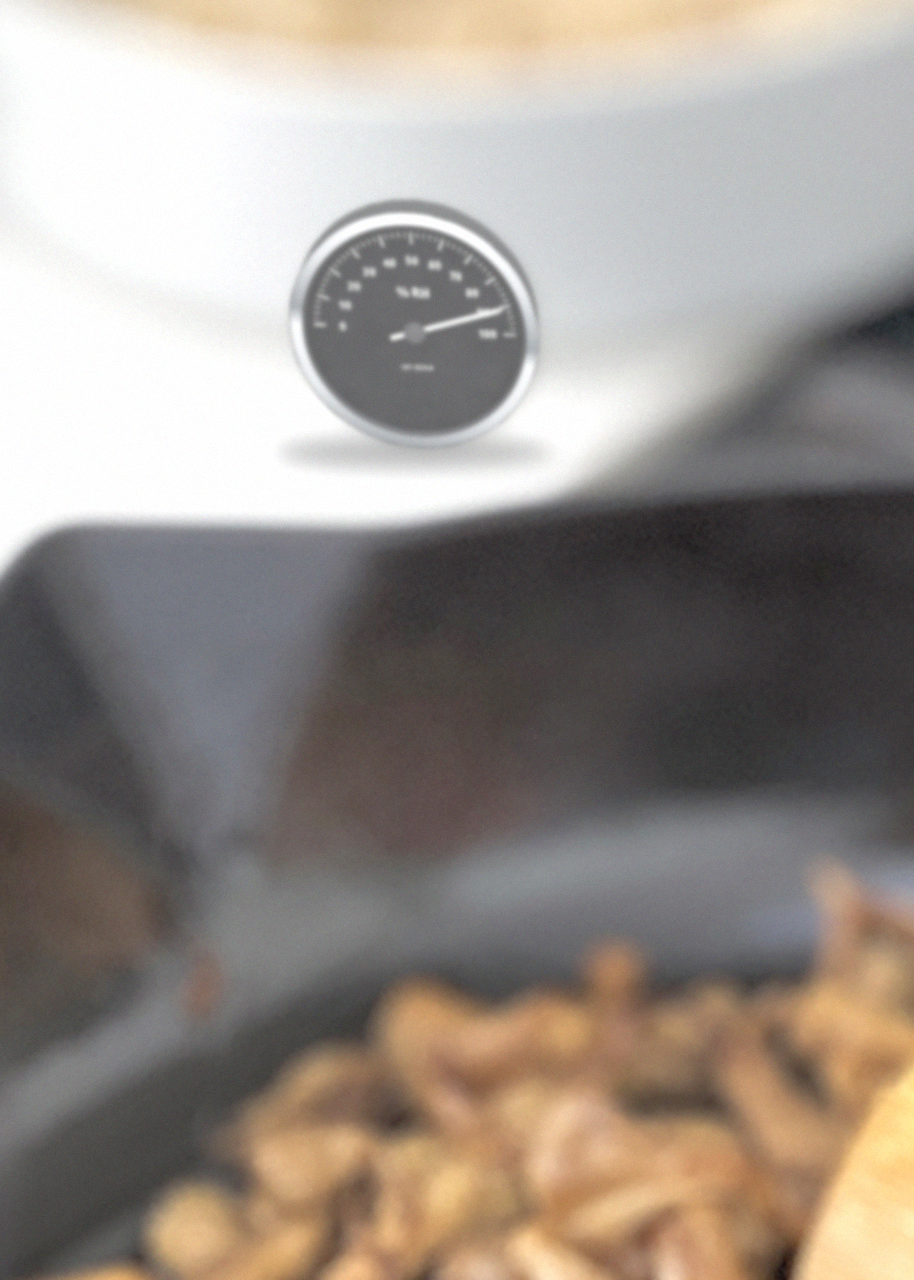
90 %
